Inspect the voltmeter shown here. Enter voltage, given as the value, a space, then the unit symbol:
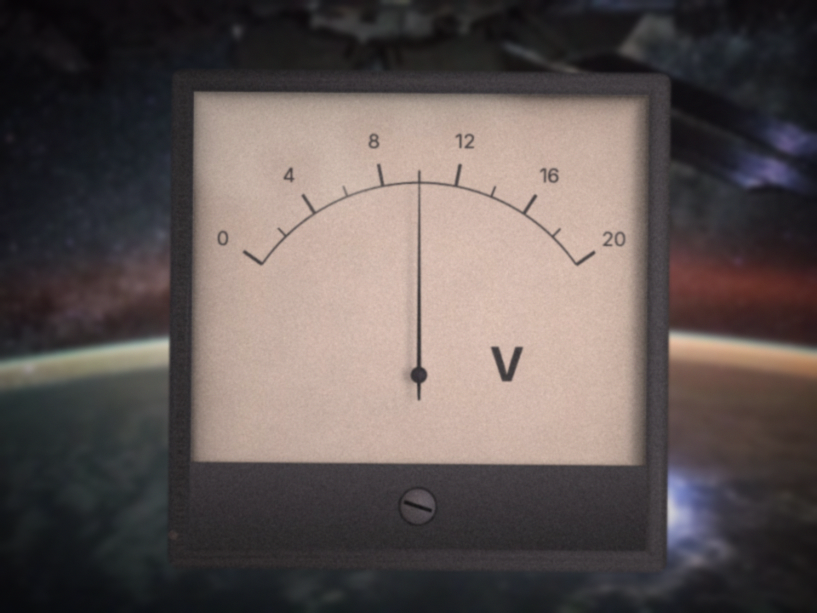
10 V
